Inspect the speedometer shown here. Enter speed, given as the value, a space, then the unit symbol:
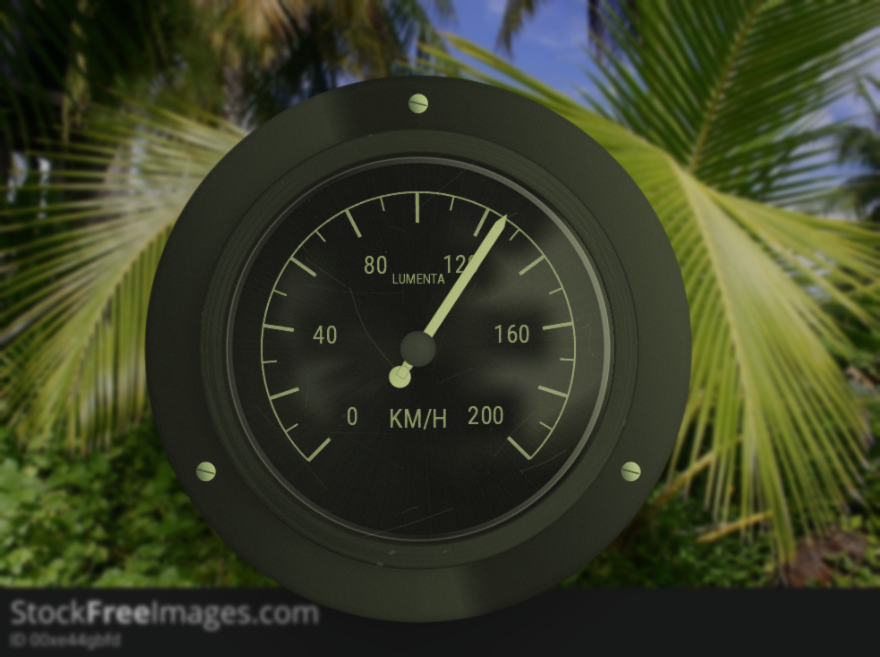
125 km/h
